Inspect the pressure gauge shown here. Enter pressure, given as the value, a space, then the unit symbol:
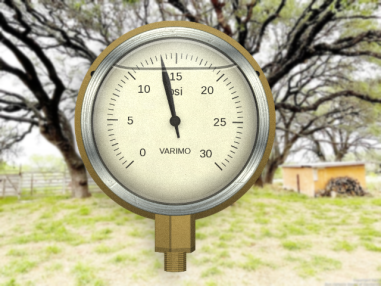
13.5 psi
